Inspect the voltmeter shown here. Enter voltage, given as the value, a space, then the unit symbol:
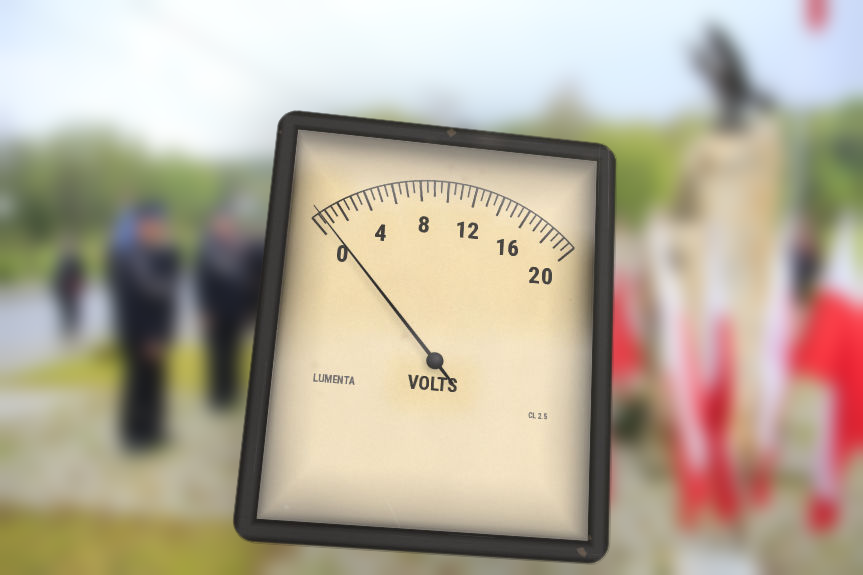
0.5 V
